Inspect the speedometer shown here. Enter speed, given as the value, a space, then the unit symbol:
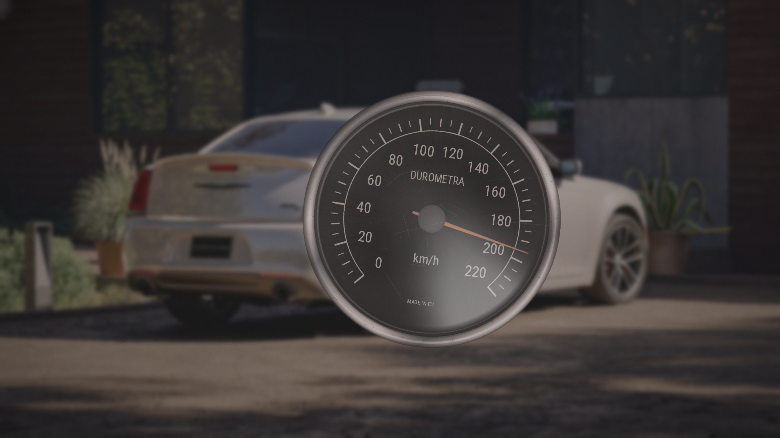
195 km/h
